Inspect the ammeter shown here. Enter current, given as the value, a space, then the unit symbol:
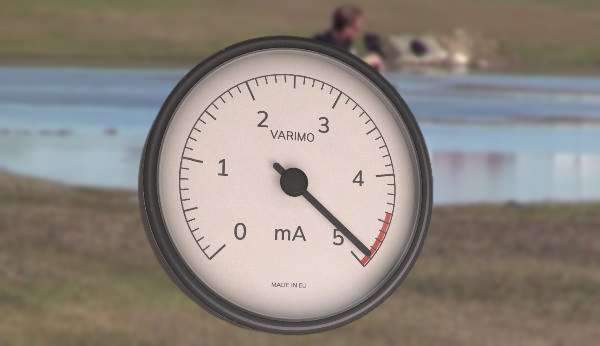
4.9 mA
